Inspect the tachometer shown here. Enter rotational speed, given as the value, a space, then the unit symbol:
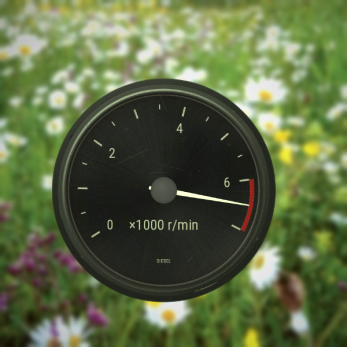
6500 rpm
